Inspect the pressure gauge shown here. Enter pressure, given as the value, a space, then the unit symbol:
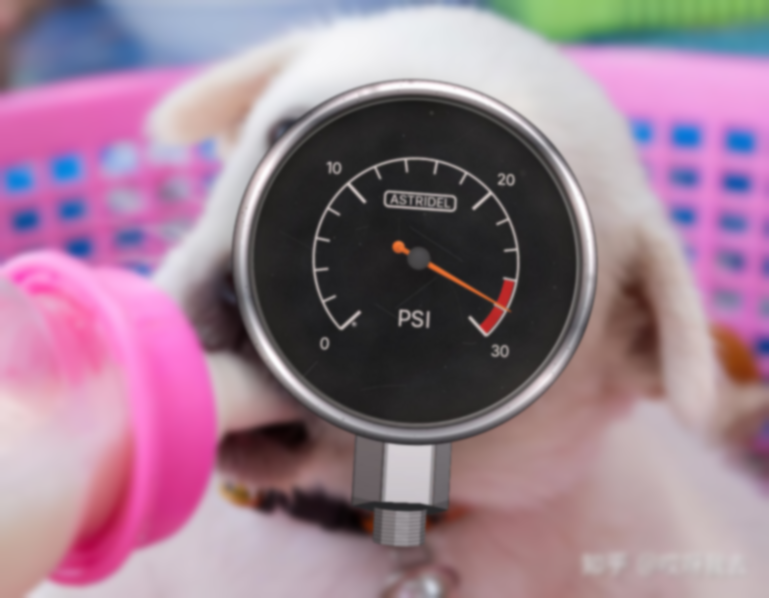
28 psi
